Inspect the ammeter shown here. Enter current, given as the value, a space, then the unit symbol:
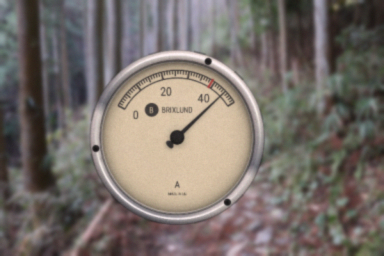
45 A
